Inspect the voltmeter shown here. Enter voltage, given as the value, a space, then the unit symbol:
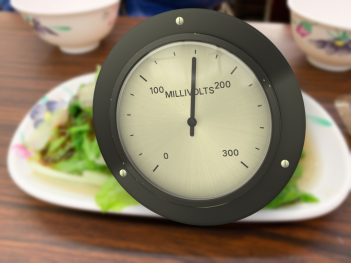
160 mV
